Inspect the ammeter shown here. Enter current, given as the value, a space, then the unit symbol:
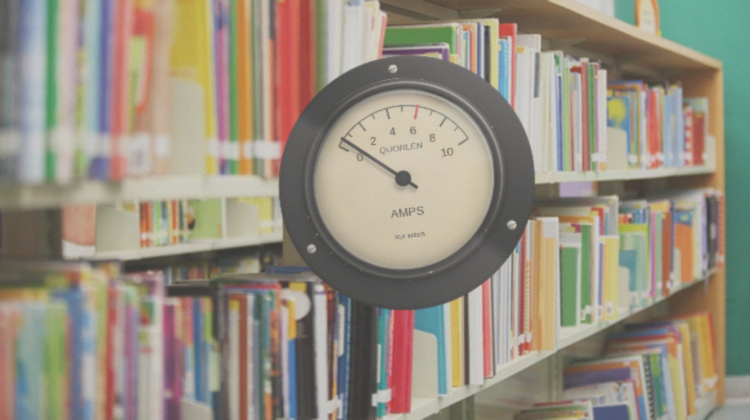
0.5 A
